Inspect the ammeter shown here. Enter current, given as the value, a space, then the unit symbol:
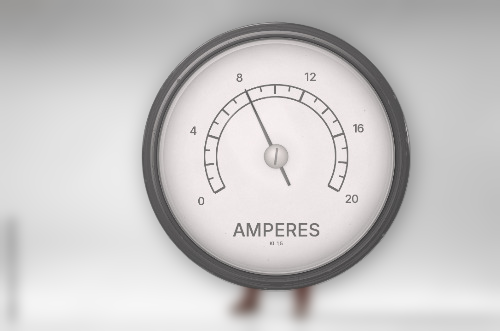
8 A
